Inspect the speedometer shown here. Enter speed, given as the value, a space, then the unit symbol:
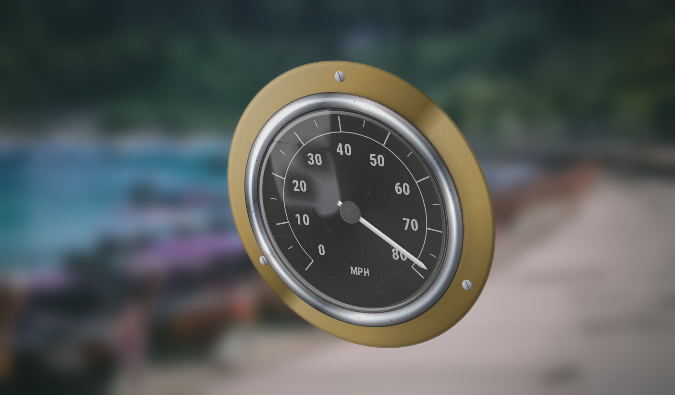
77.5 mph
